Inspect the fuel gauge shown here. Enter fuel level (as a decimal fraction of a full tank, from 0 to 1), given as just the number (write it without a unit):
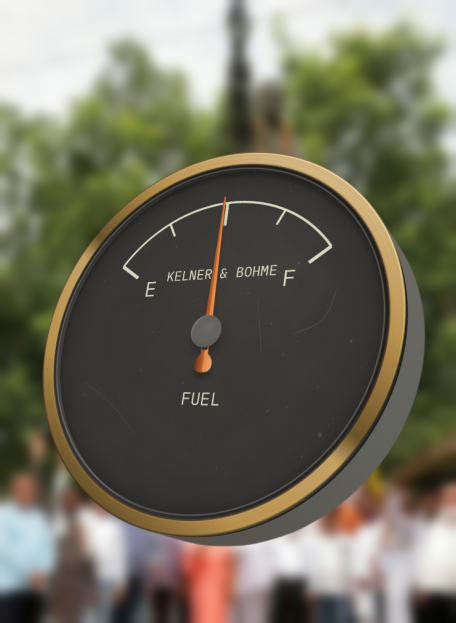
0.5
